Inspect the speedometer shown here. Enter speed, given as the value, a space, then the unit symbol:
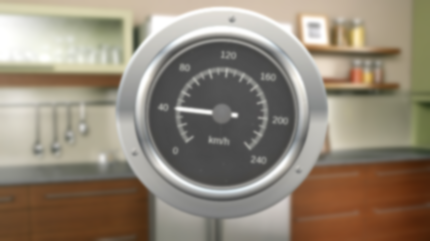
40 km/h
